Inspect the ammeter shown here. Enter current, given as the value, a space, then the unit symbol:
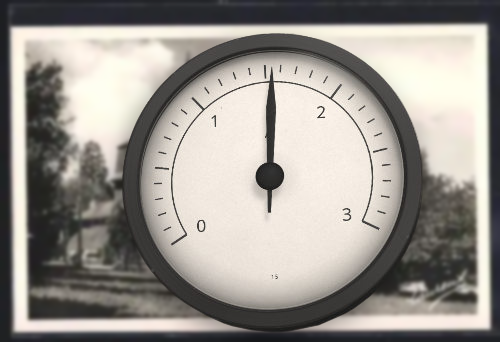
1.55 A
